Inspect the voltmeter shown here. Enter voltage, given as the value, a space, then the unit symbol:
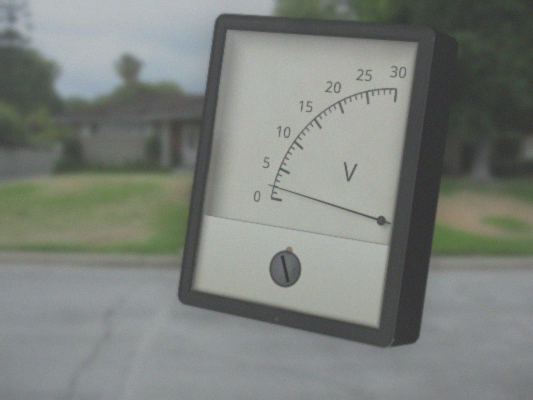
2 V
